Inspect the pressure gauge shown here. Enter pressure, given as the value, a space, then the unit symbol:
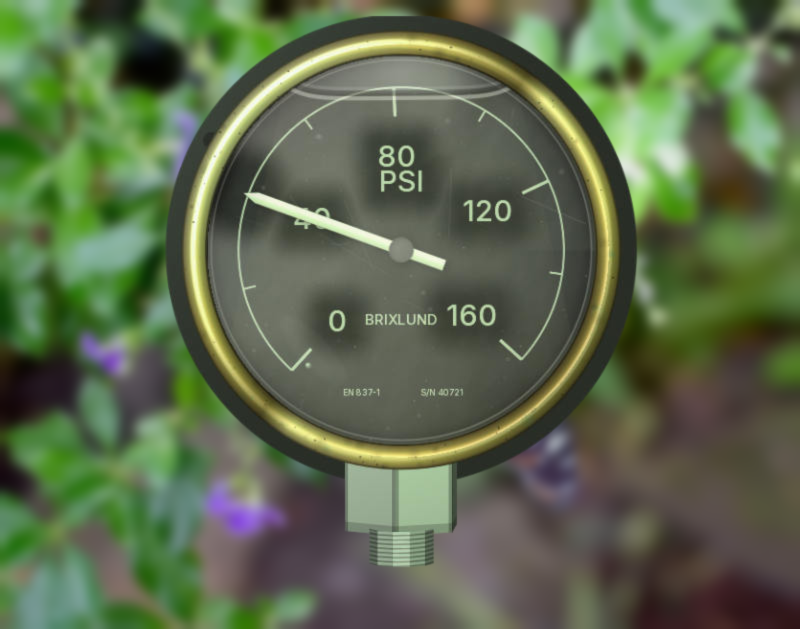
40 psi
